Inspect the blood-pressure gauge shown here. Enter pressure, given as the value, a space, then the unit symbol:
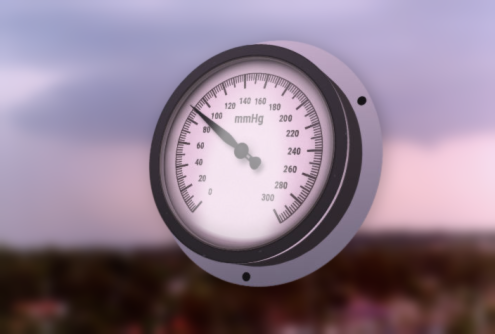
90 mmHg
